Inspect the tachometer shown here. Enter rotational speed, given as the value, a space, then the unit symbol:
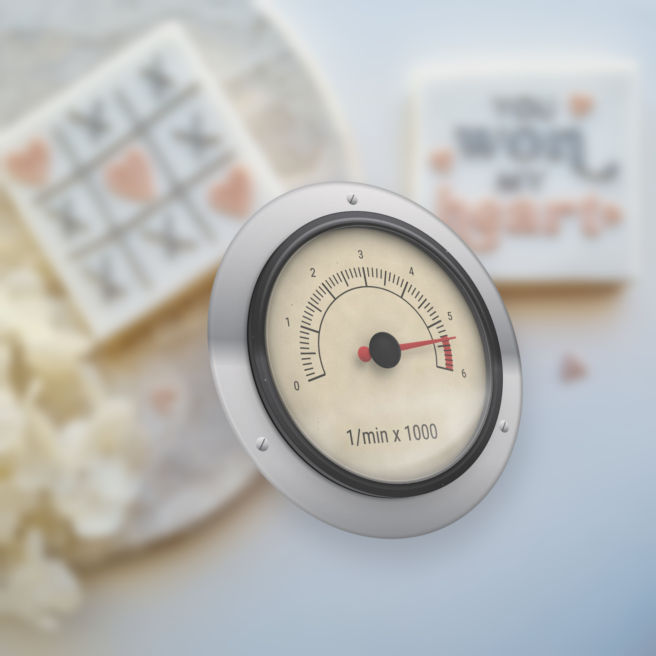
5400 rpm
